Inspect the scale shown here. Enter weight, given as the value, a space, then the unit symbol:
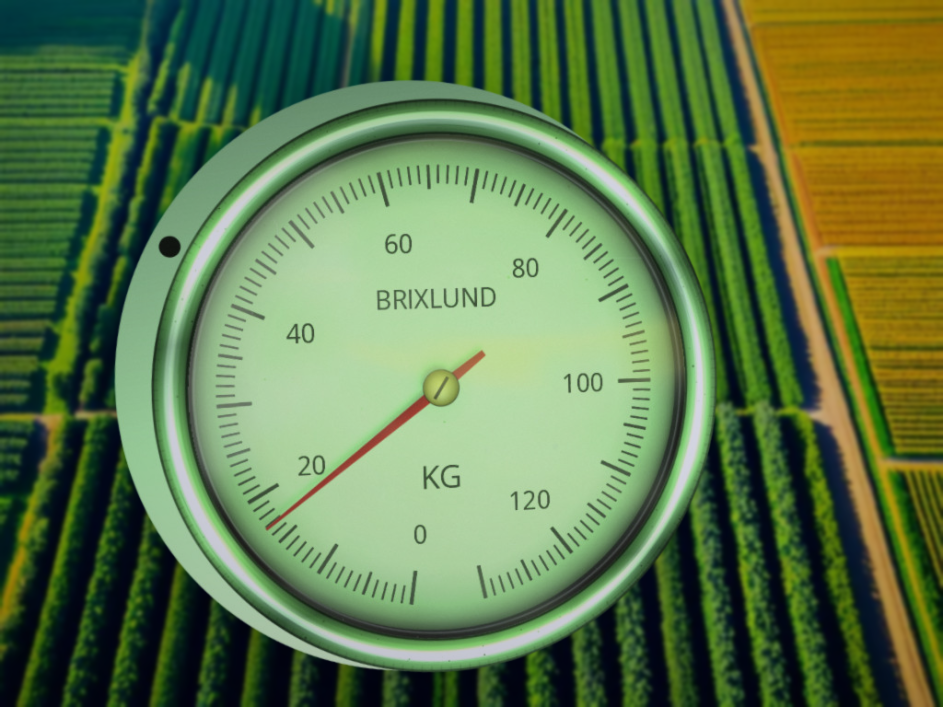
17 kg
